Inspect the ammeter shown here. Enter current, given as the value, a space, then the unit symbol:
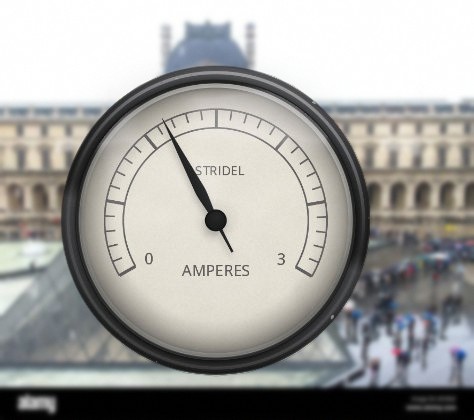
1.15 A
